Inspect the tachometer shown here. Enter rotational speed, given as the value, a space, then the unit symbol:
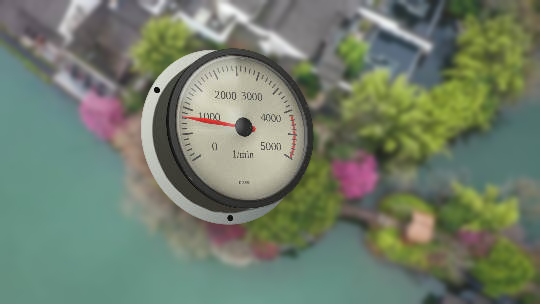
800 rpm
